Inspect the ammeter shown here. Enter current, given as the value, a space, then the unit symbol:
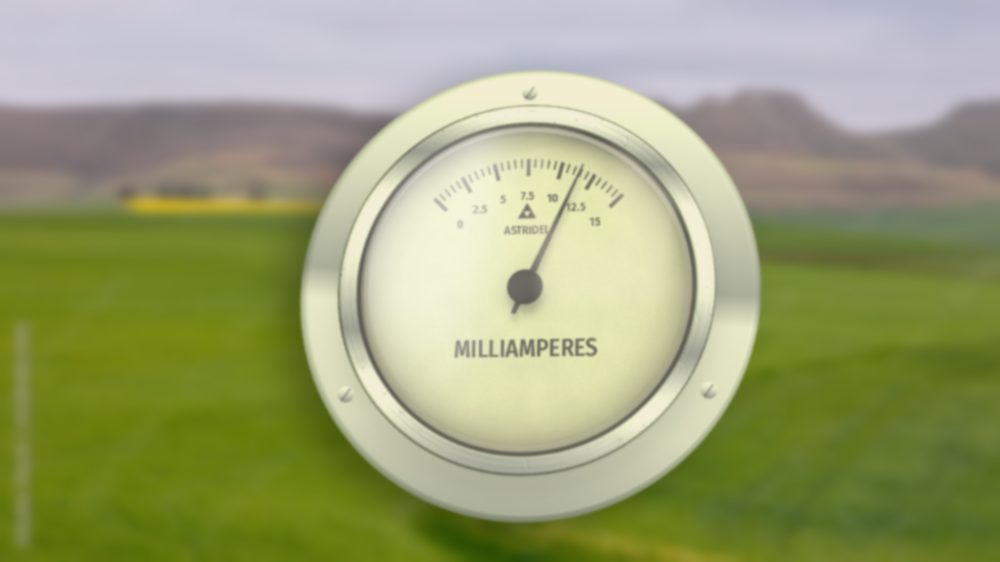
11.5 mA
